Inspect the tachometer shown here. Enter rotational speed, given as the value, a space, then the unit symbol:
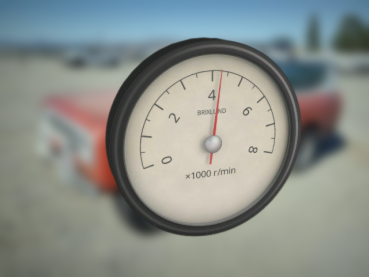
4250 rpm
